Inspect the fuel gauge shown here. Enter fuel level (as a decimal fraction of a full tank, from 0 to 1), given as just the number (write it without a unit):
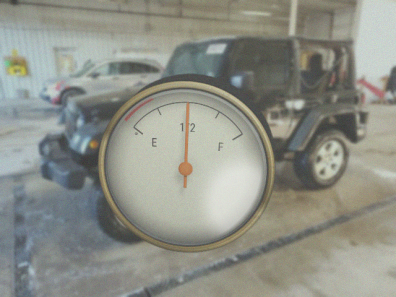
0.5
